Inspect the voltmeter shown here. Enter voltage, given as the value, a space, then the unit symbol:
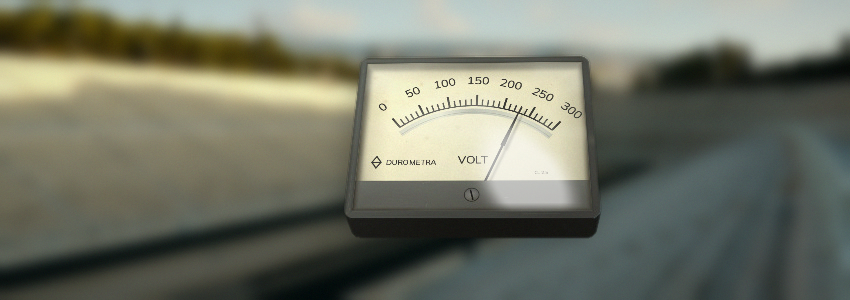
230 V
